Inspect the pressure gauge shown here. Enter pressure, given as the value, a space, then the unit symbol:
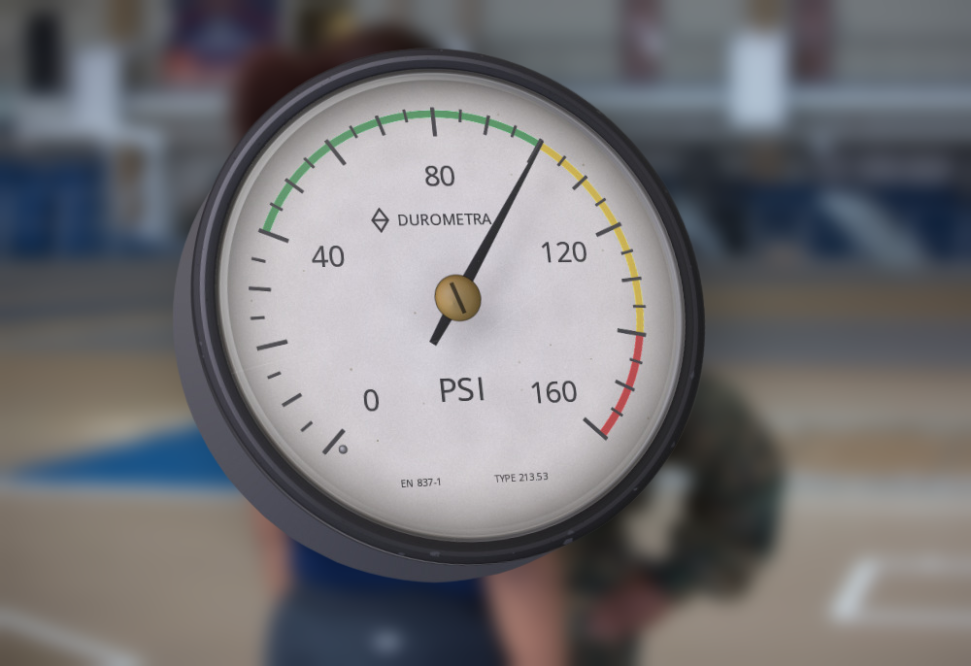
100 psi
